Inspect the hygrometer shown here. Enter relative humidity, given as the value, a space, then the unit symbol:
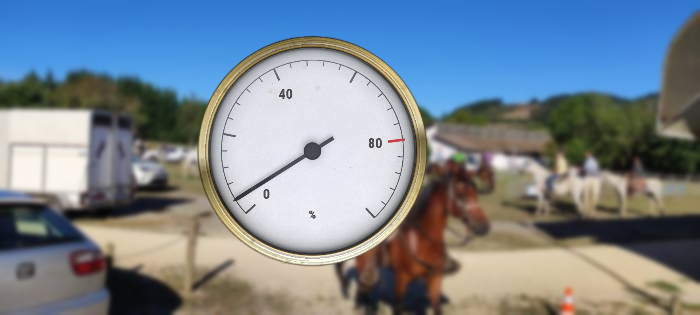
4 %
